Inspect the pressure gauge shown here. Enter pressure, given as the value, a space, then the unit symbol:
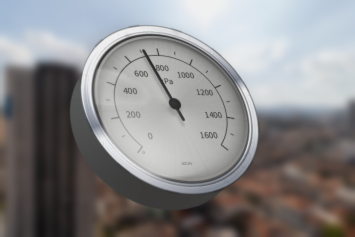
700 kPa
